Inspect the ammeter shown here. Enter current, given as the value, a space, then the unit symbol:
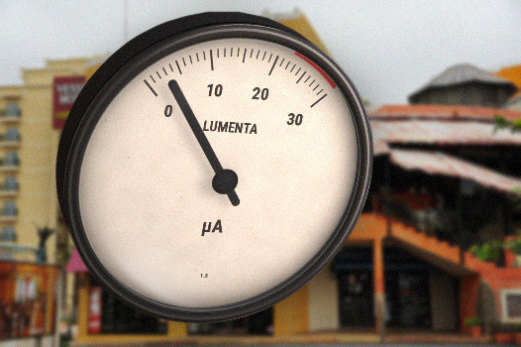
3 µA
